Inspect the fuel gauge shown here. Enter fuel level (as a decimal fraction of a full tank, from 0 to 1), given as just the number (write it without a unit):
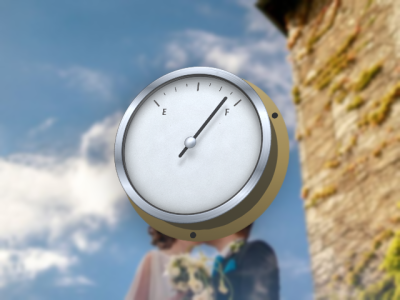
0.875
